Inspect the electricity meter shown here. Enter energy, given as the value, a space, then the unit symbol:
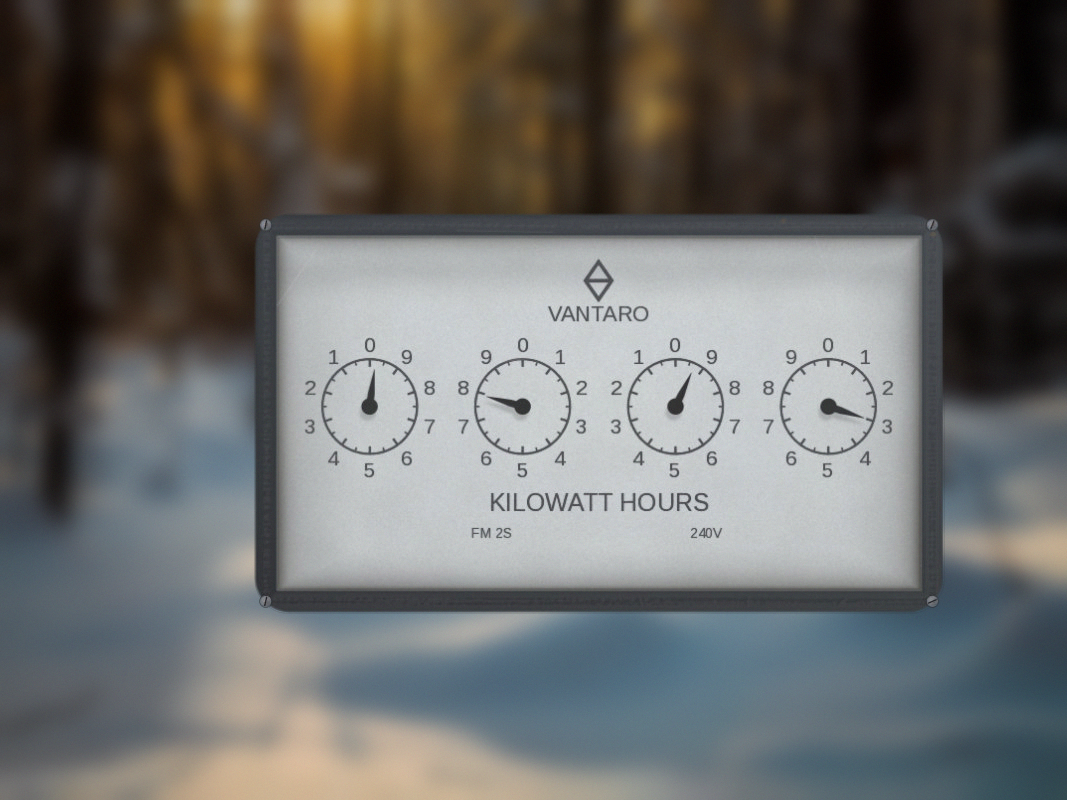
9793 kWh
